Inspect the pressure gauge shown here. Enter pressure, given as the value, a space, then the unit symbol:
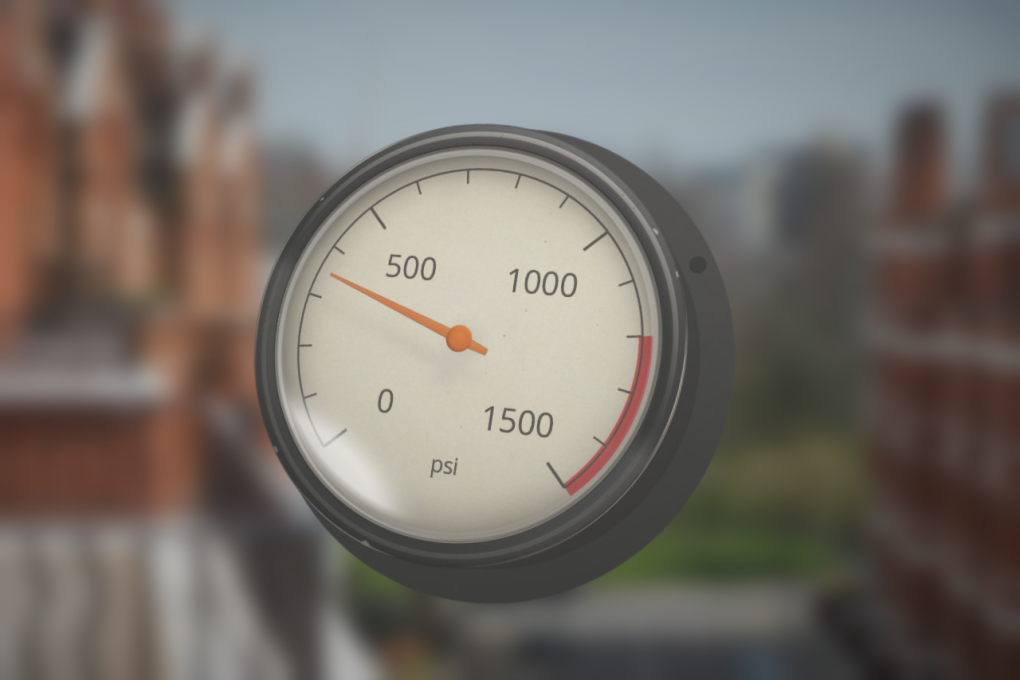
350 psi
